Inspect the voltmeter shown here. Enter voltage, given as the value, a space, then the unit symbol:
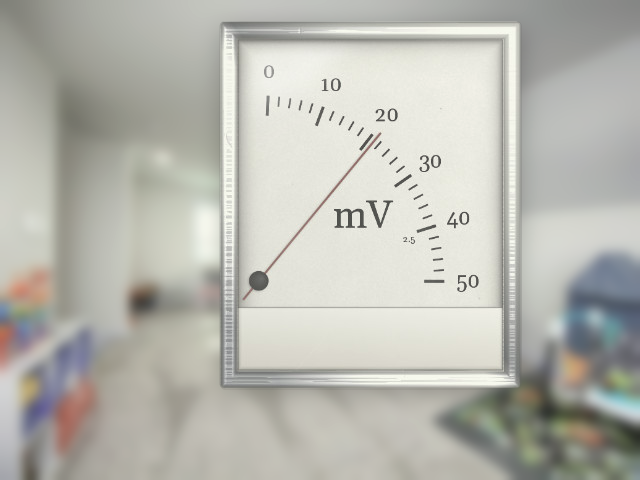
21 mV
